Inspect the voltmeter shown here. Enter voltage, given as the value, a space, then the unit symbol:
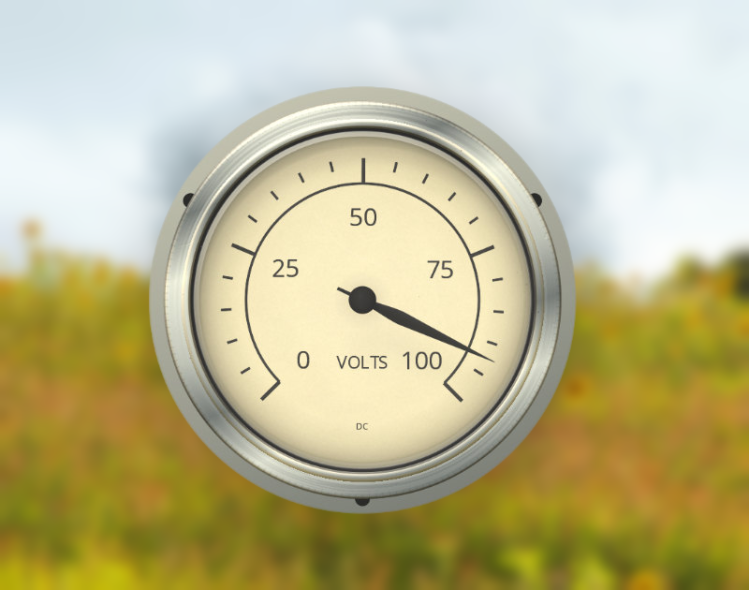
92.5 V
